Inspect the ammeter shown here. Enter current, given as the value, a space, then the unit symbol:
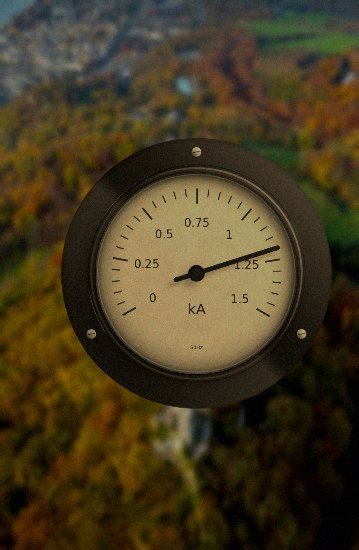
1.2 kA
